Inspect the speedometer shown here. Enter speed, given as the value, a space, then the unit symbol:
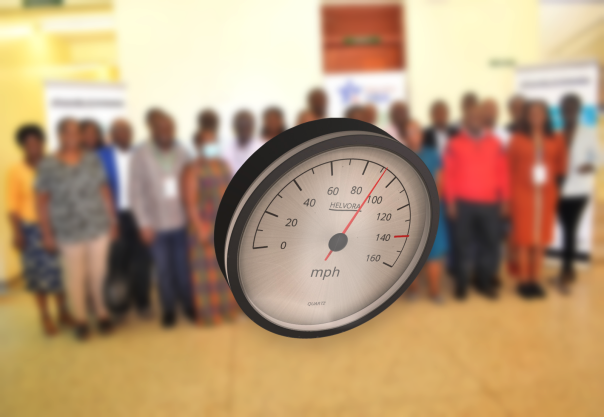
90 mph
